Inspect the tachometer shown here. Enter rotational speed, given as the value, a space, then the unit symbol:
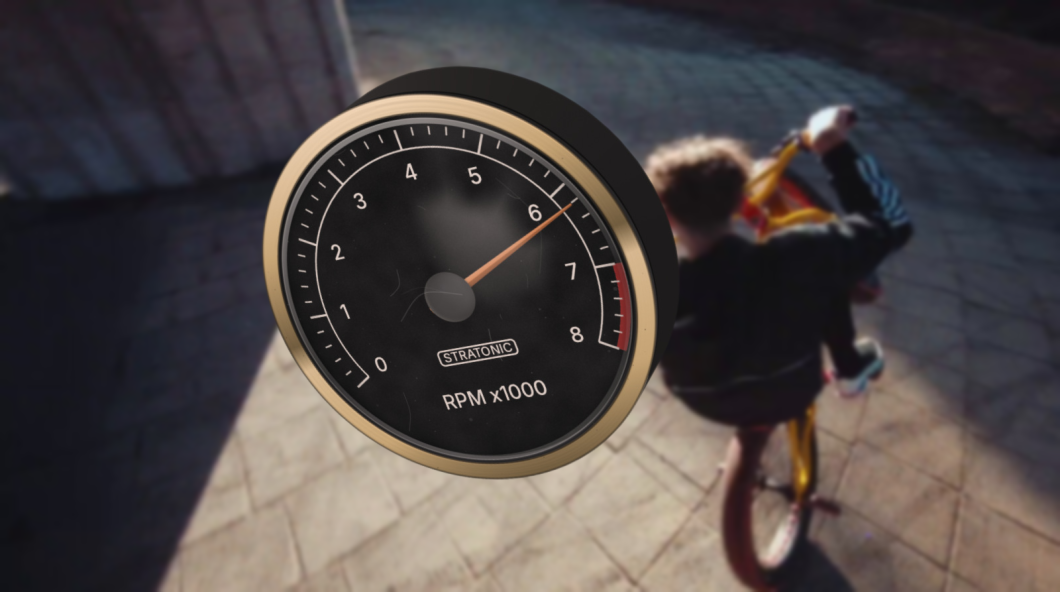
6200 rpm
